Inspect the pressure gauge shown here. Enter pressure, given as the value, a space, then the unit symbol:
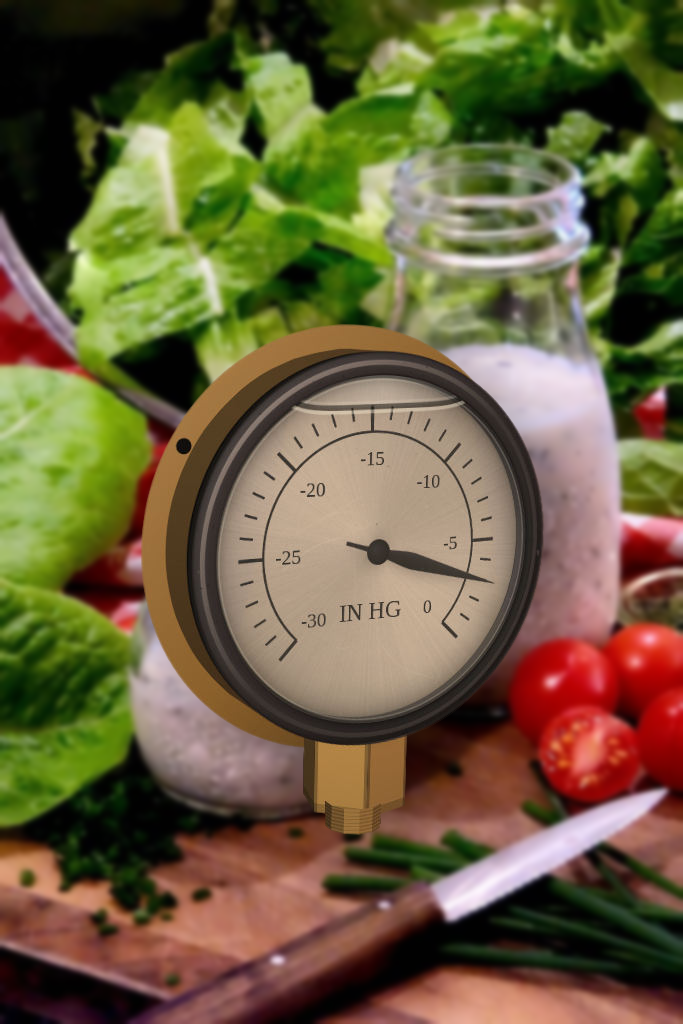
-3 inHg
